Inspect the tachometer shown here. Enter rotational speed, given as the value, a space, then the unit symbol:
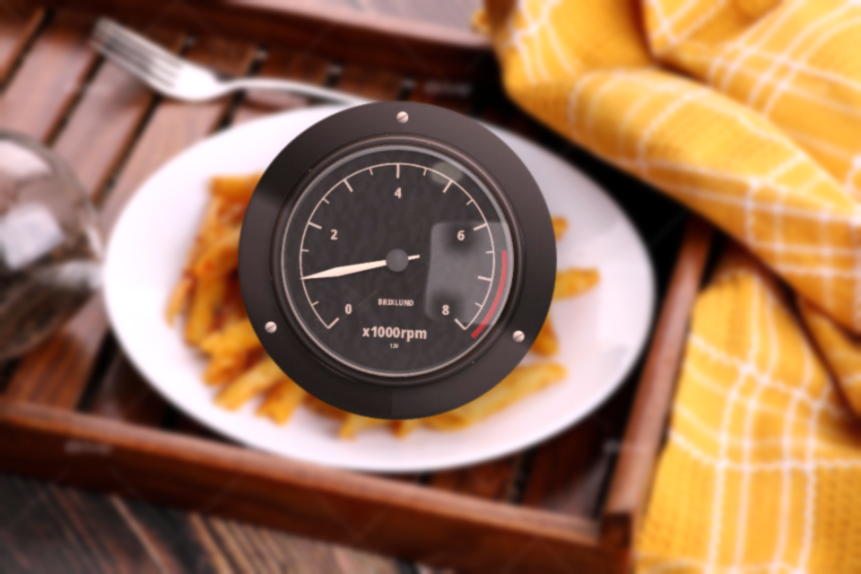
1000 rpm
